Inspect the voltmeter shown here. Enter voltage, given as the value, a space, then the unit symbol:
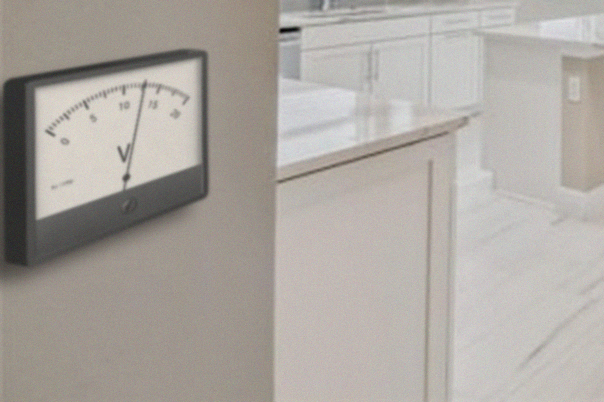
12.5 V
